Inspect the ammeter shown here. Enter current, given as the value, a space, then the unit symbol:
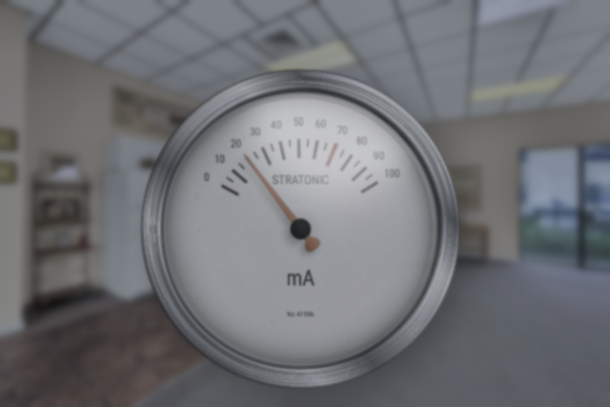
20 mA
